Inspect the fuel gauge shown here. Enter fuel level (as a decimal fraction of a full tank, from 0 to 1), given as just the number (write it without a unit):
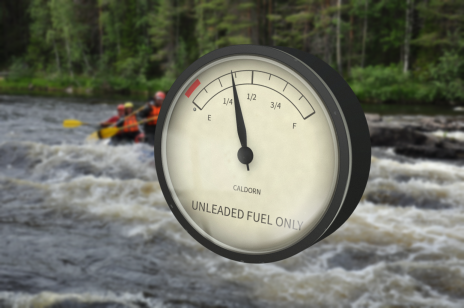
0.375
